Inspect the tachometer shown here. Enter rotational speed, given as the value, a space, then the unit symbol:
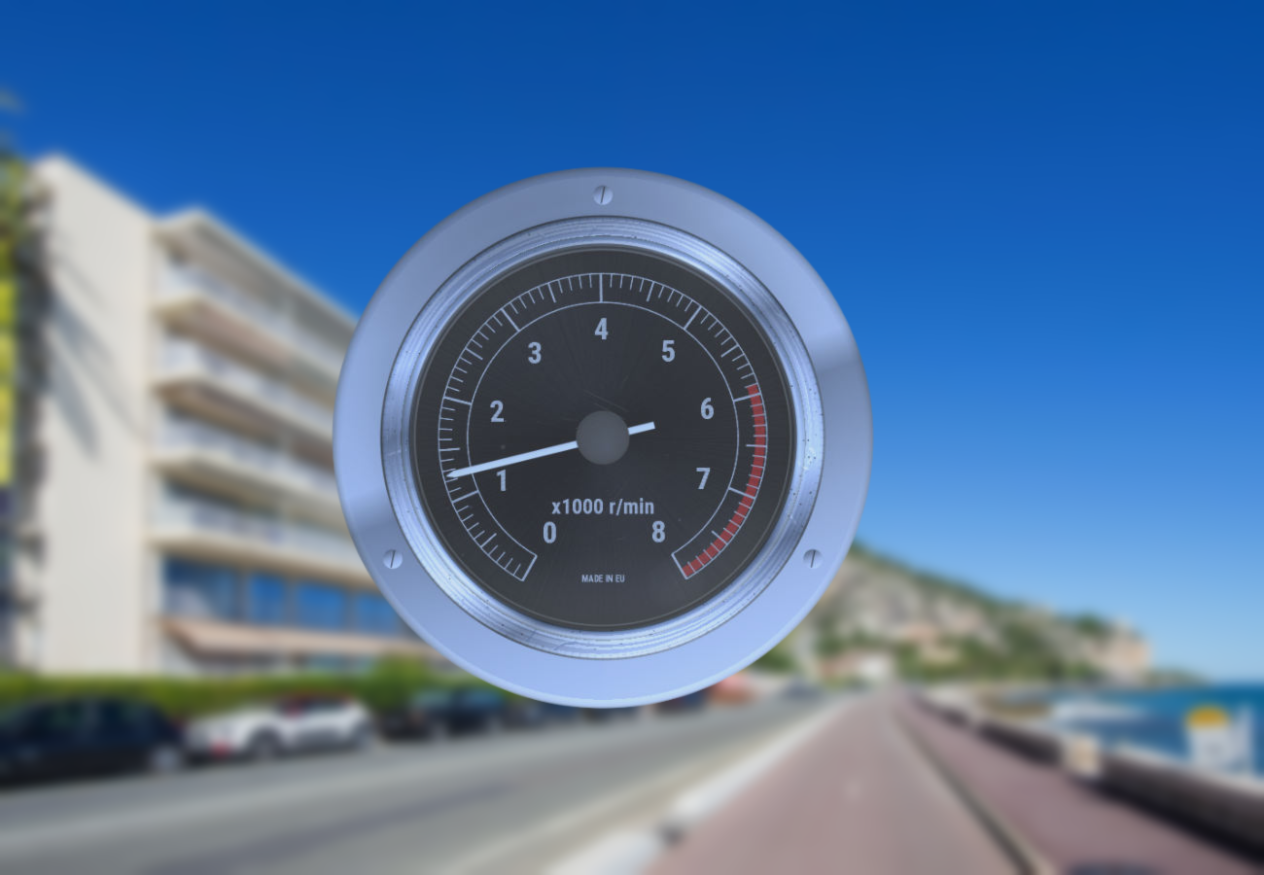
1250 rpm
